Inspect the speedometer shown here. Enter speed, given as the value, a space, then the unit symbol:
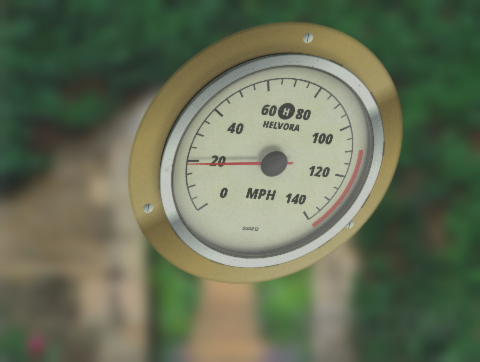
20 mph
